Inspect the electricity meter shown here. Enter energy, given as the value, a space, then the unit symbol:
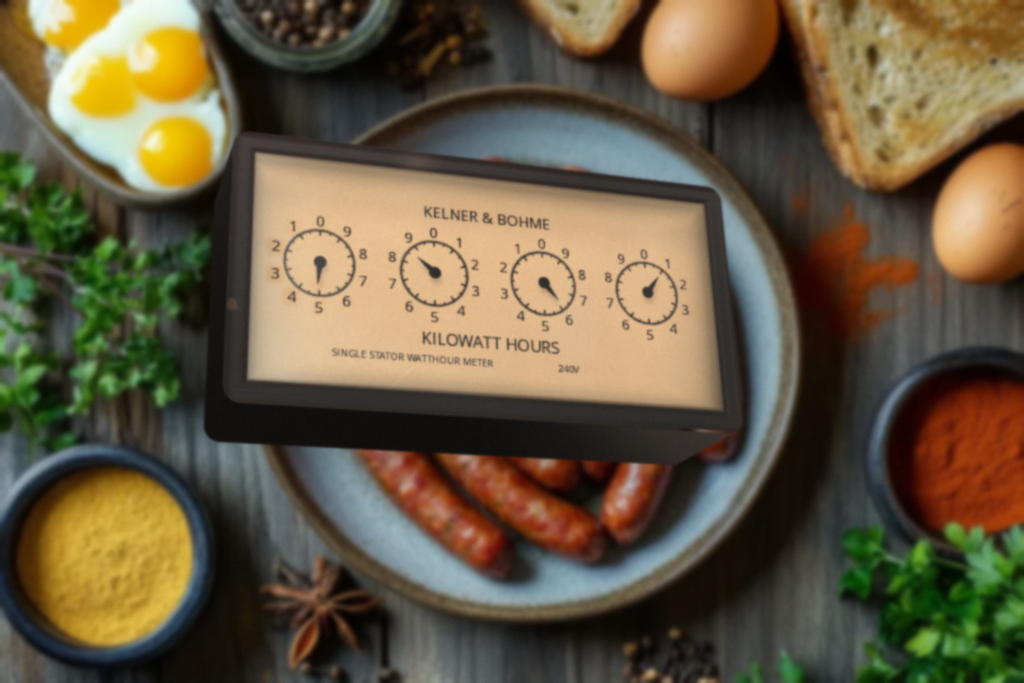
4861 kWh
